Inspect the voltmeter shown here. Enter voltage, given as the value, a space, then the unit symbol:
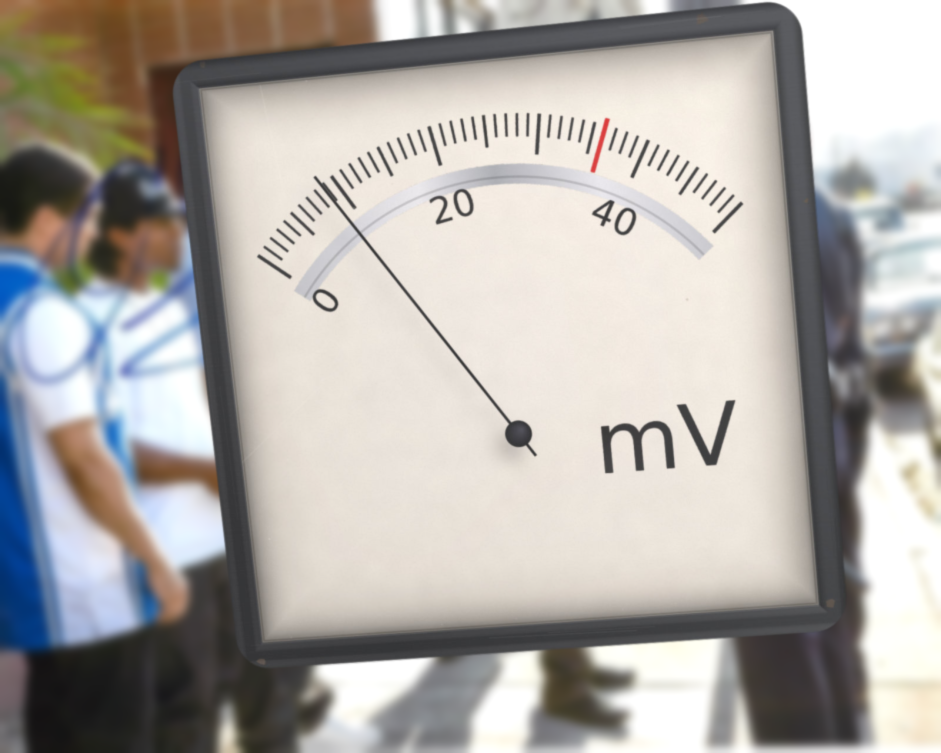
9 mV
